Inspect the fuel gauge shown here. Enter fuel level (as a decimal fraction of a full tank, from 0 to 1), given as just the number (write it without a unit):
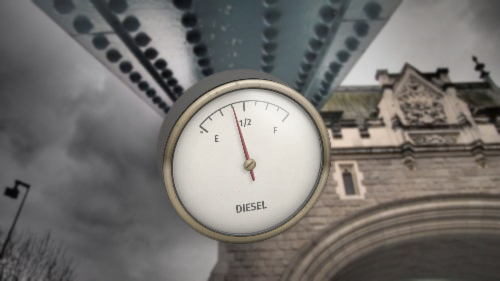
0.375
